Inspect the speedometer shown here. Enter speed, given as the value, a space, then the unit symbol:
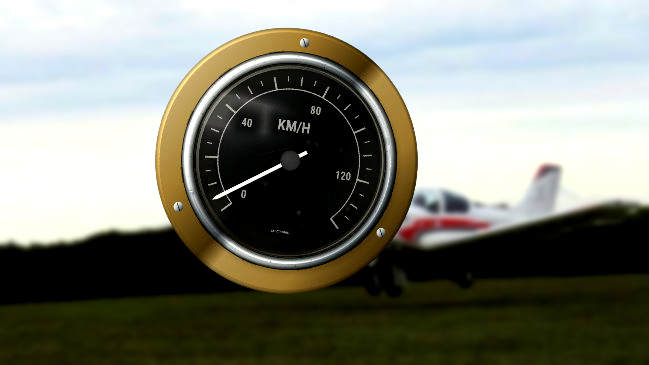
5 km/h
